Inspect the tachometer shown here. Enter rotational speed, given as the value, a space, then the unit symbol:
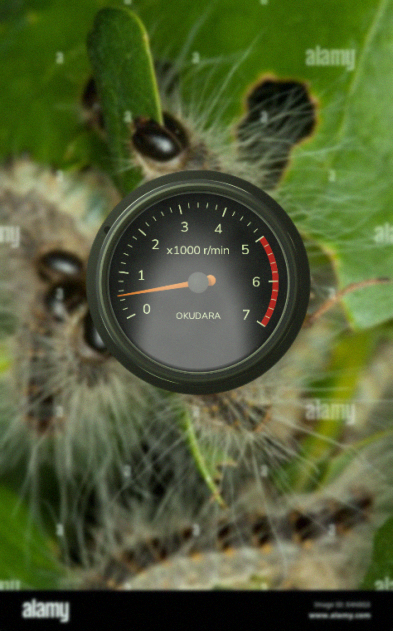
500 rpm
